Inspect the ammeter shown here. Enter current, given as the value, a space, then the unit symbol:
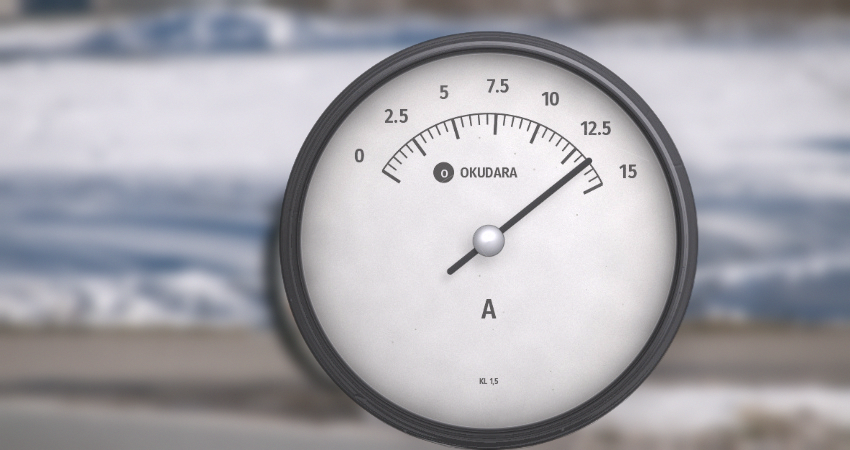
13.5 A
